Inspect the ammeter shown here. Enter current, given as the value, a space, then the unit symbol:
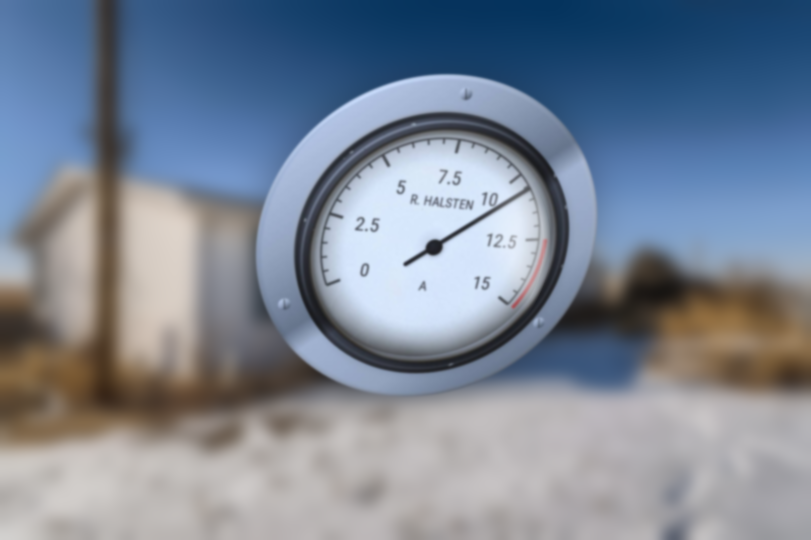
10.5 A
